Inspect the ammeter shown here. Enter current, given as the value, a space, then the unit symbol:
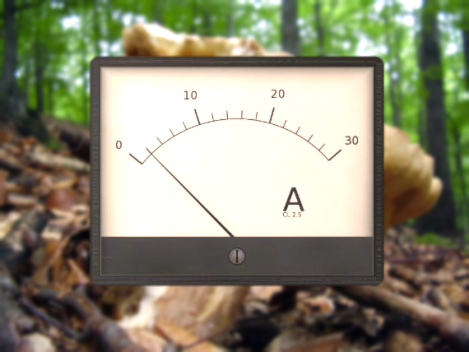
2 A
